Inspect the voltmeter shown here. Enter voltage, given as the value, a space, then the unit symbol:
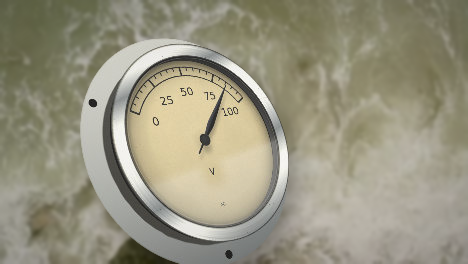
85 V
